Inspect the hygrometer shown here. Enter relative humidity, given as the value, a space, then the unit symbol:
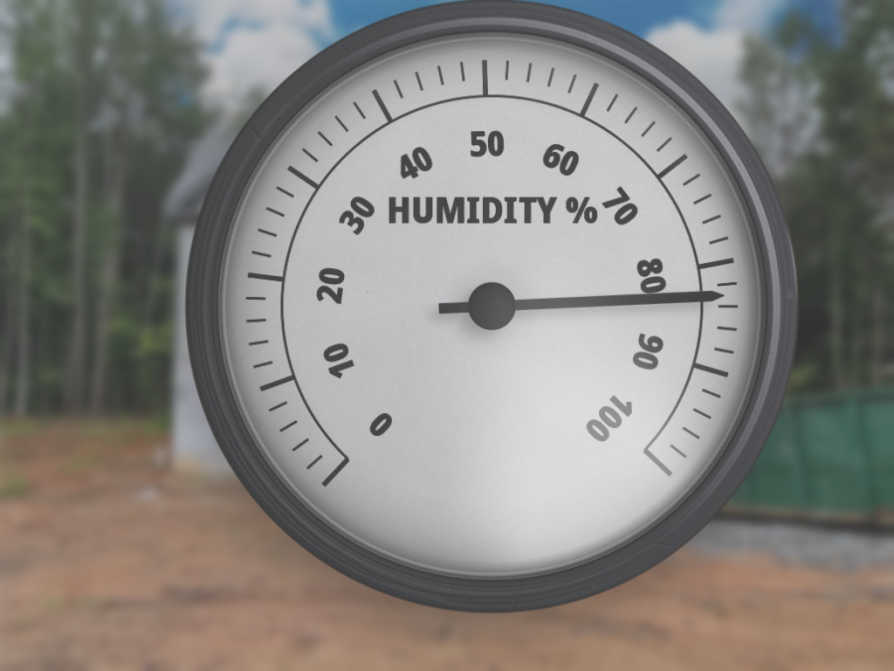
83 %
